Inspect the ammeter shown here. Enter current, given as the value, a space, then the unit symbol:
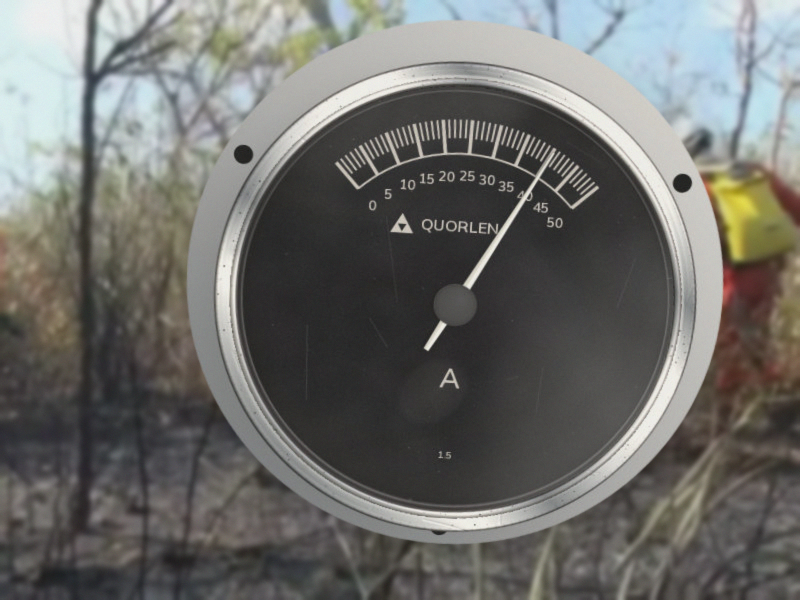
40 A
